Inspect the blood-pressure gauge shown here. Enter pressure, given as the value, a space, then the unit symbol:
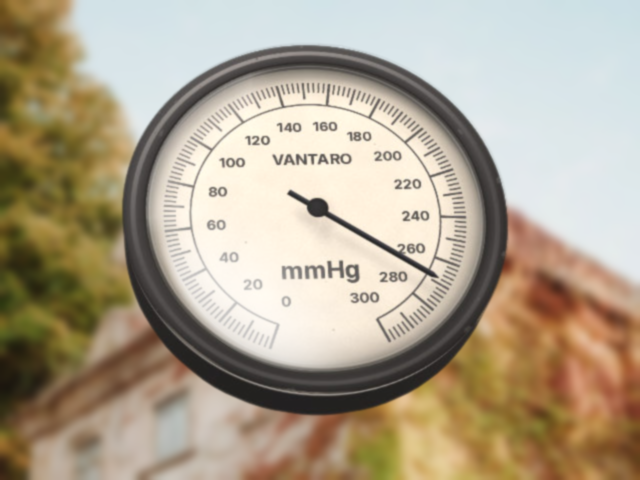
270 mmHg
